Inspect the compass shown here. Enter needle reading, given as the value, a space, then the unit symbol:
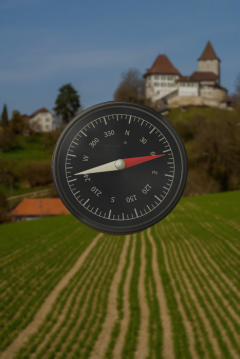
65 °
